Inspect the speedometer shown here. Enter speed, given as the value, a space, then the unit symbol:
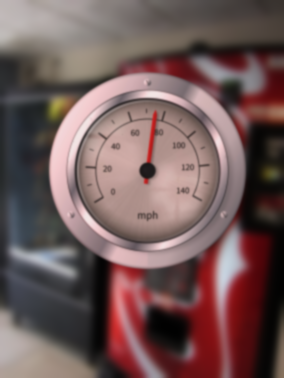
75 mph
